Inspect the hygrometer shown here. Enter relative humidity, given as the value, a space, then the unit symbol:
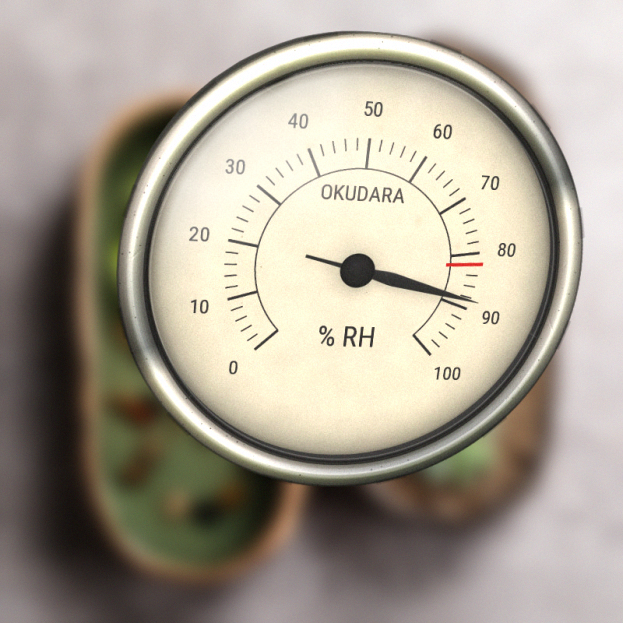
88 %
